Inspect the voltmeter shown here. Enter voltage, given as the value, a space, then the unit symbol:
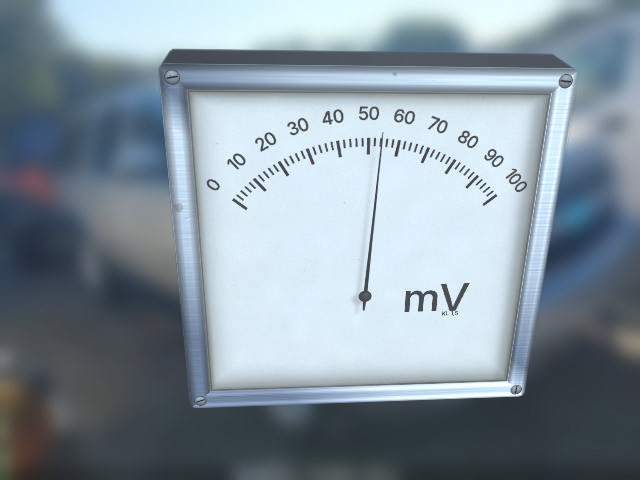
54 mV
